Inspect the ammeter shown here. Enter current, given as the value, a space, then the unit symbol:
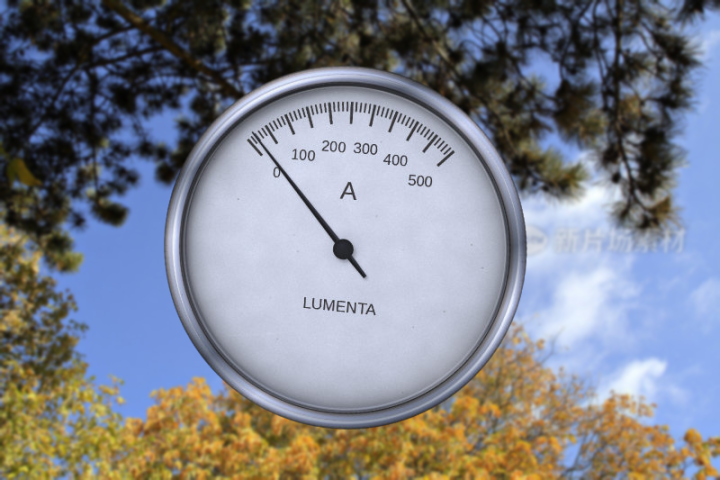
20 A
